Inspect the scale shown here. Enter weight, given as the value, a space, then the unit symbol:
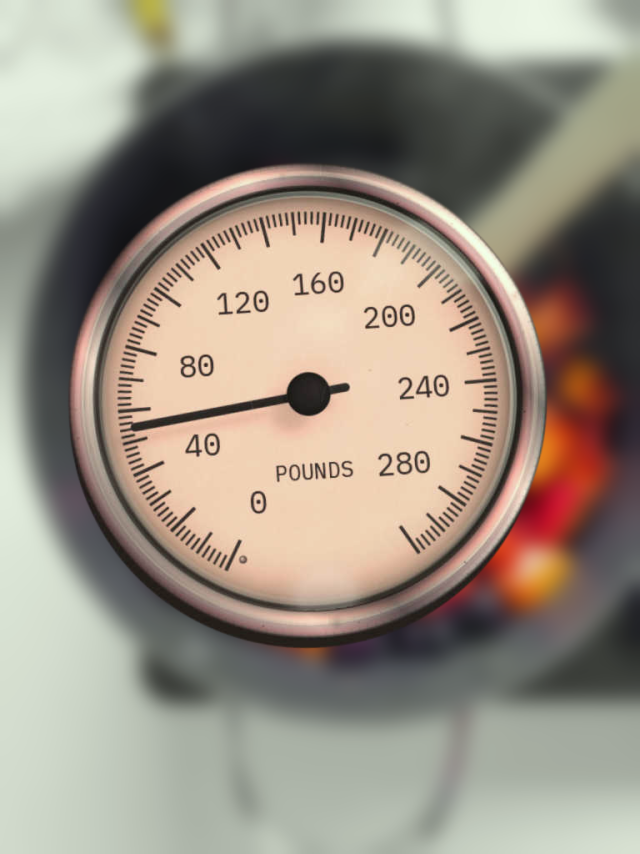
54 lb
